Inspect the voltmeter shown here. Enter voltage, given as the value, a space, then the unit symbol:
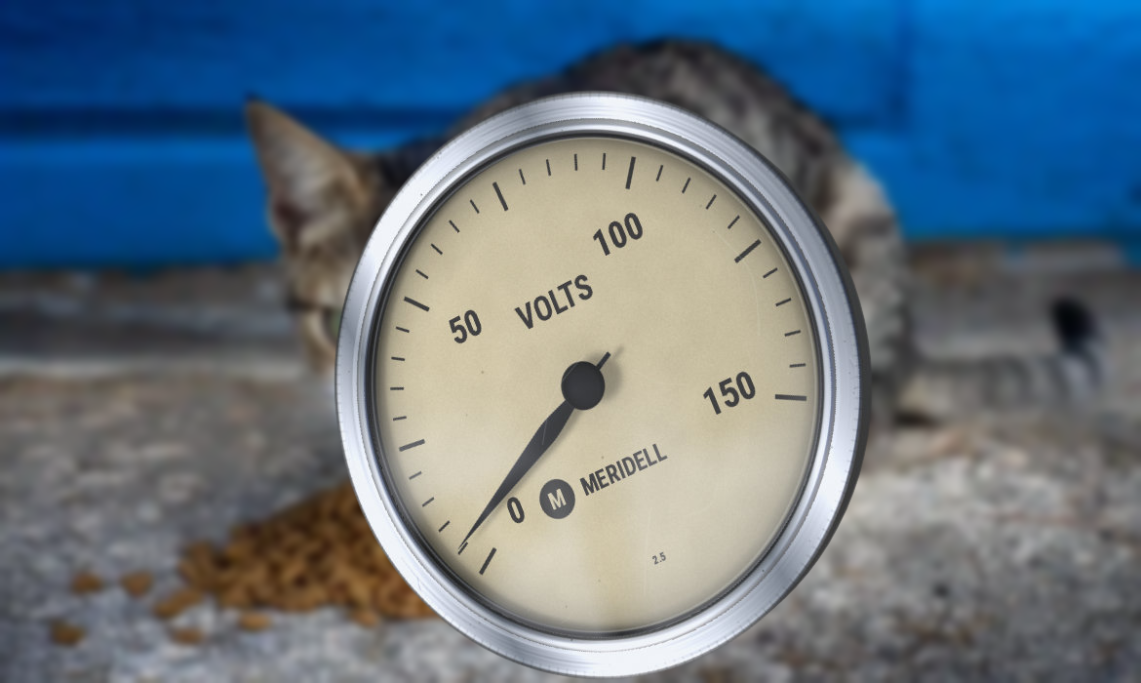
5 V
